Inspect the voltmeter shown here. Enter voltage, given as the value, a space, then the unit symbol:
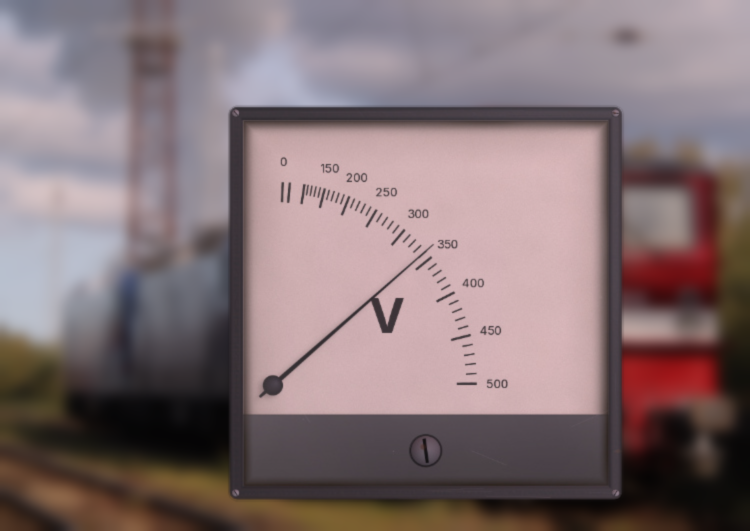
340 V
